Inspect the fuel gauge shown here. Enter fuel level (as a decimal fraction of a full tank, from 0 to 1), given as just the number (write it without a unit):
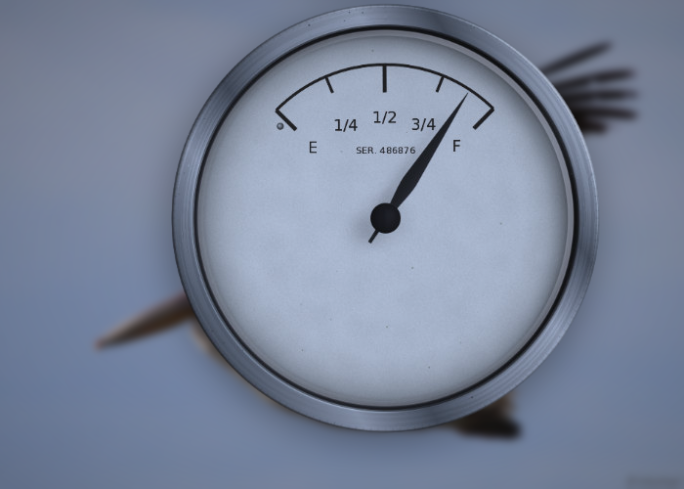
0.875
